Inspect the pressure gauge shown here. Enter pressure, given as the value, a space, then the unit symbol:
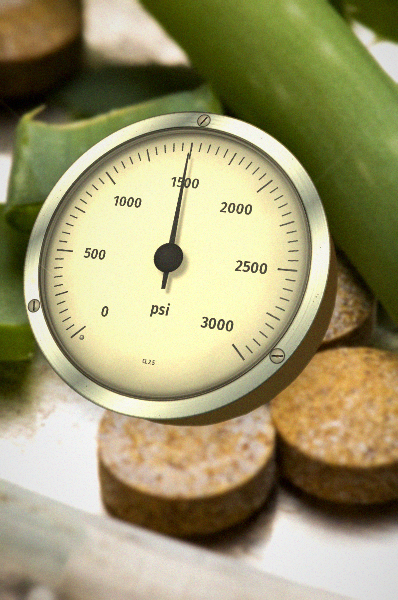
1500 psi
